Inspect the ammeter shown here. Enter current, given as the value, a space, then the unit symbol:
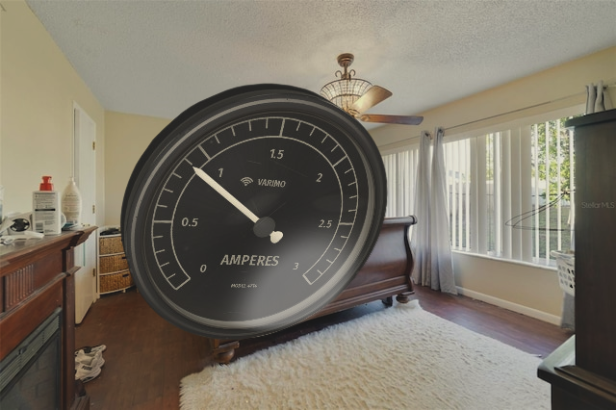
0.9 A
